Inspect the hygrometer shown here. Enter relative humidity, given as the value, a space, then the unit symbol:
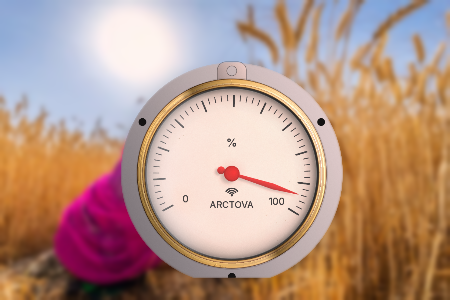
94 %
